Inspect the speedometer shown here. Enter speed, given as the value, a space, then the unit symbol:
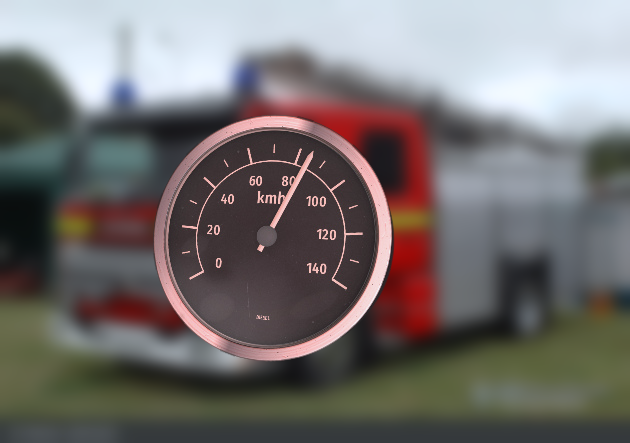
85 km/h
